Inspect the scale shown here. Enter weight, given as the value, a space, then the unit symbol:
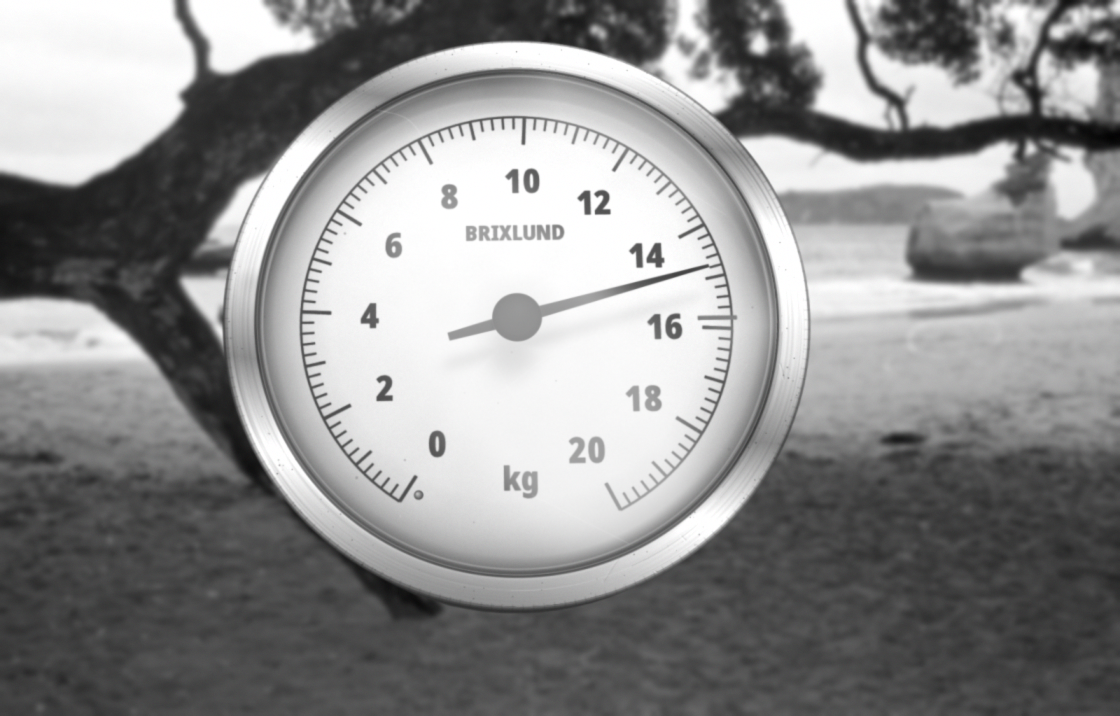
14.8 kg
